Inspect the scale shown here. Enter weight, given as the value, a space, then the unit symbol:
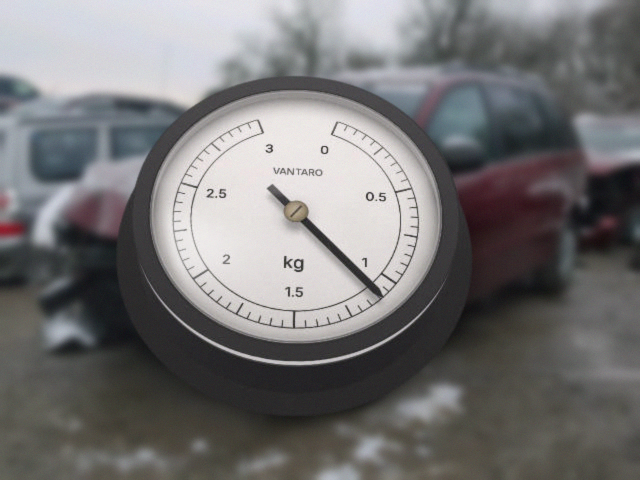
1.1 kg
